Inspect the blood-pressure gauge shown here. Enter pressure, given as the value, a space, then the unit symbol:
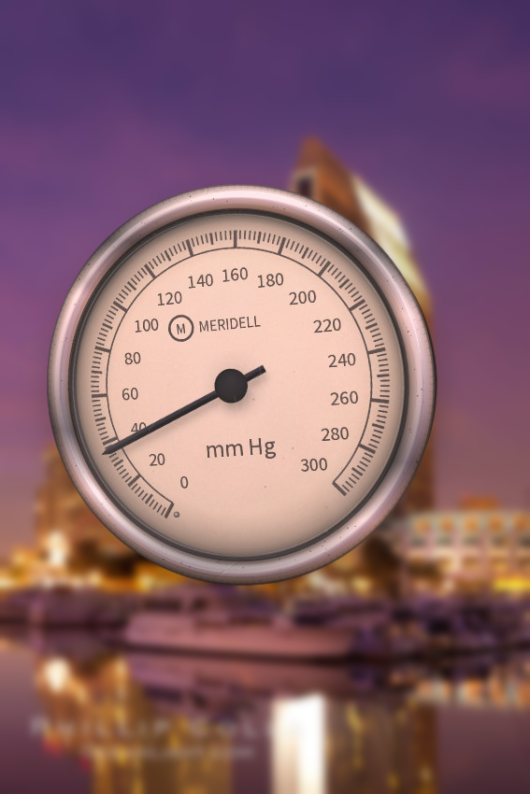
36 mmHg
